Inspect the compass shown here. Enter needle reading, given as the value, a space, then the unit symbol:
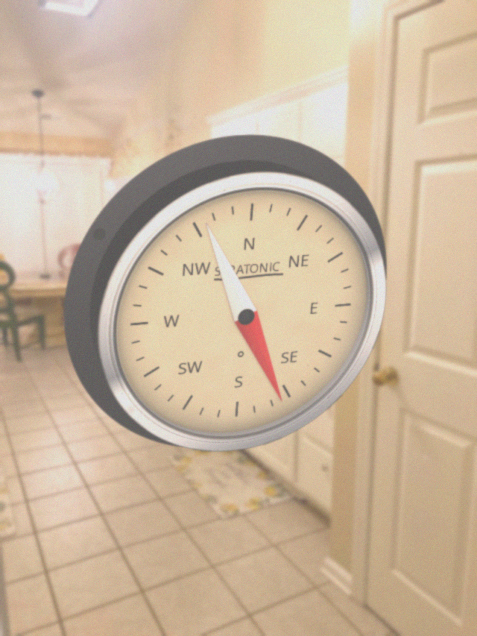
155 °
